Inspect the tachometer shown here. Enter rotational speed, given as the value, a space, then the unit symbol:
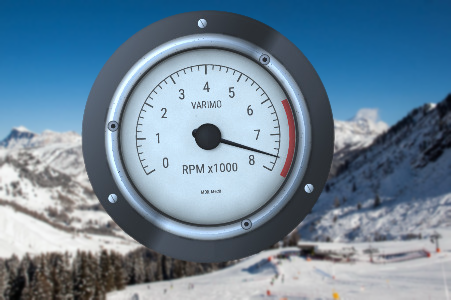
7600 rpm
